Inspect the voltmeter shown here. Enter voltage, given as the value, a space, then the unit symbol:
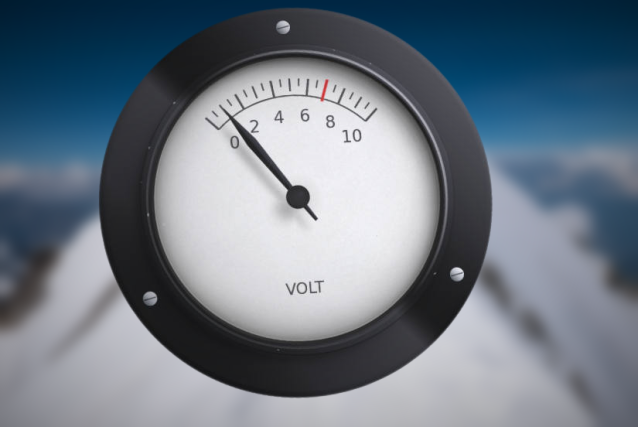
1 V
